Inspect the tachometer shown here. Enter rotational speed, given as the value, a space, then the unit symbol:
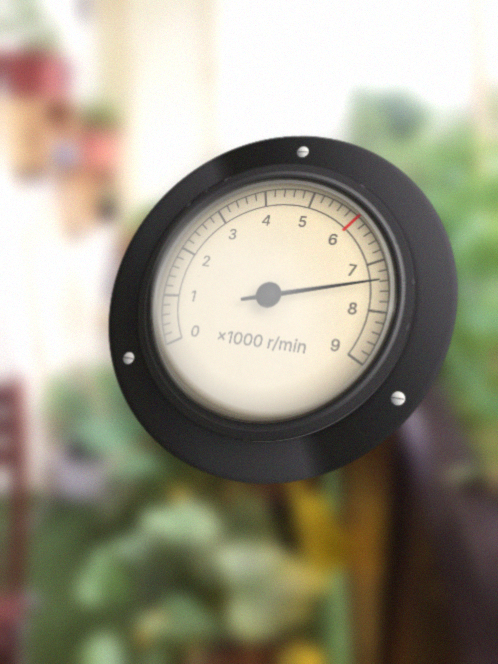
7400 rpm
